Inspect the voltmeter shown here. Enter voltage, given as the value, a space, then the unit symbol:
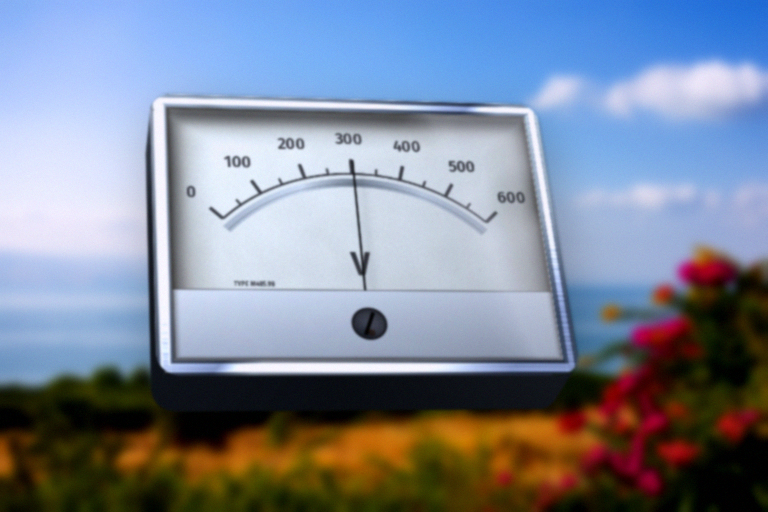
300 V
